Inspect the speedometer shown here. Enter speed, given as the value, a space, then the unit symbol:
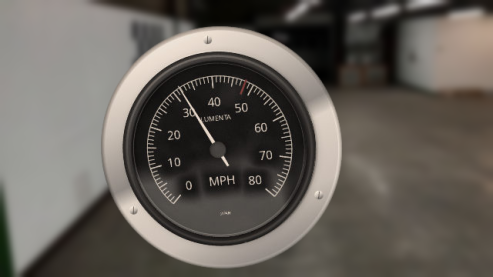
32 mph
